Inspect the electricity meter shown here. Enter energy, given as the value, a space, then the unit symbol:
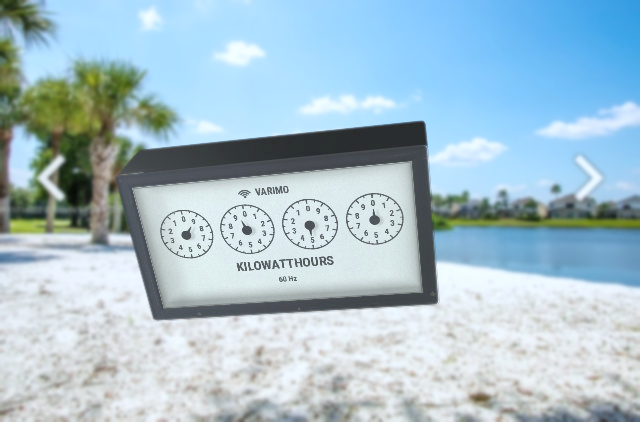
8950 kWh
